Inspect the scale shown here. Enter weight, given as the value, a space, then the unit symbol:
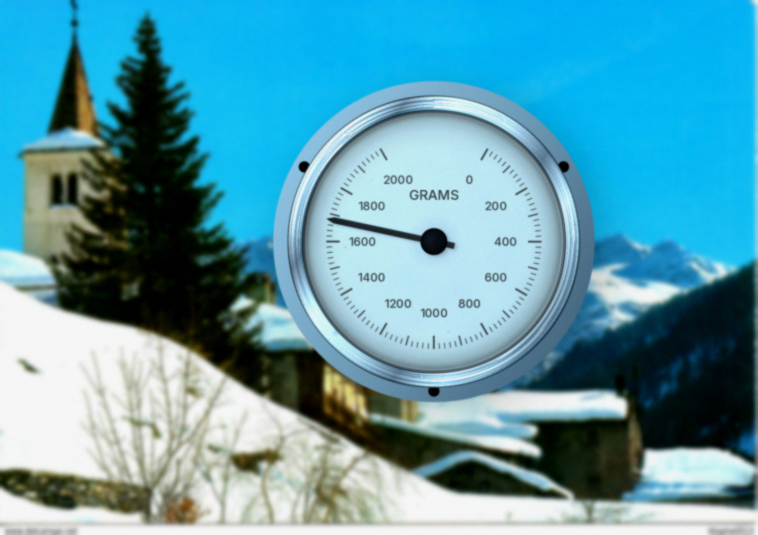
1680 g
